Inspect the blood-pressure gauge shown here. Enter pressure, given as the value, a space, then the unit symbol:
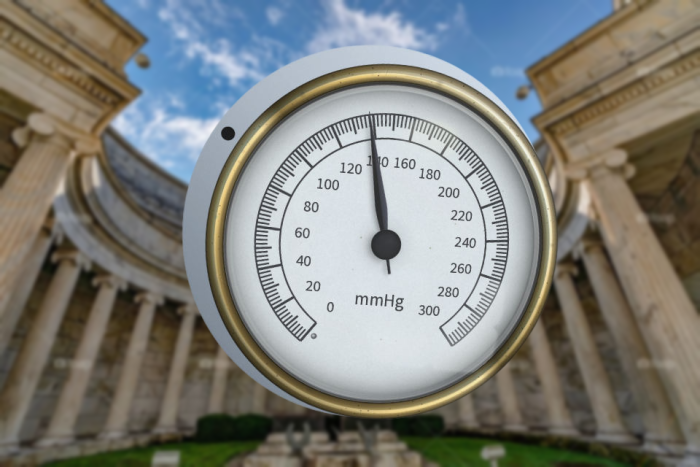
138 mmHg
